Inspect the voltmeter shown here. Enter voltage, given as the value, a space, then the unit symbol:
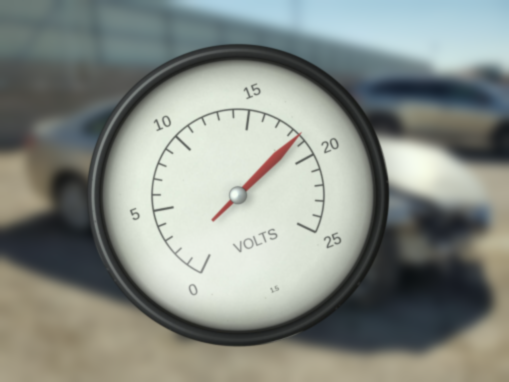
18.5 V
